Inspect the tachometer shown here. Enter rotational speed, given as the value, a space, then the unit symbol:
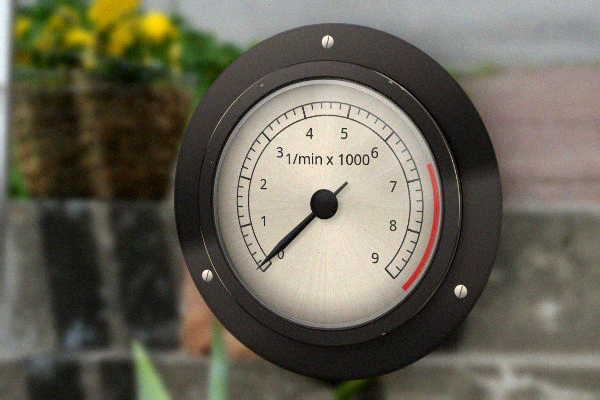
100 rpm
